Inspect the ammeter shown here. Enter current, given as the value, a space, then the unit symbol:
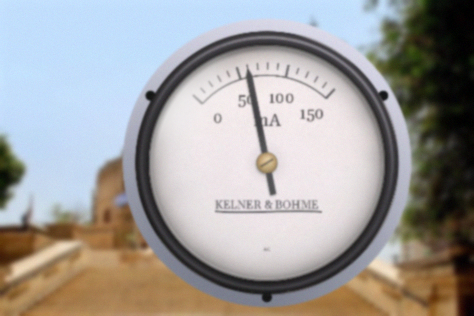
60 mA
